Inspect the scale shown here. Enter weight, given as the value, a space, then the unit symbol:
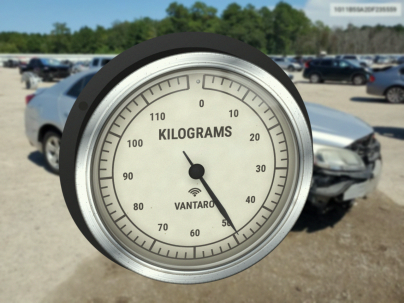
49 kg
